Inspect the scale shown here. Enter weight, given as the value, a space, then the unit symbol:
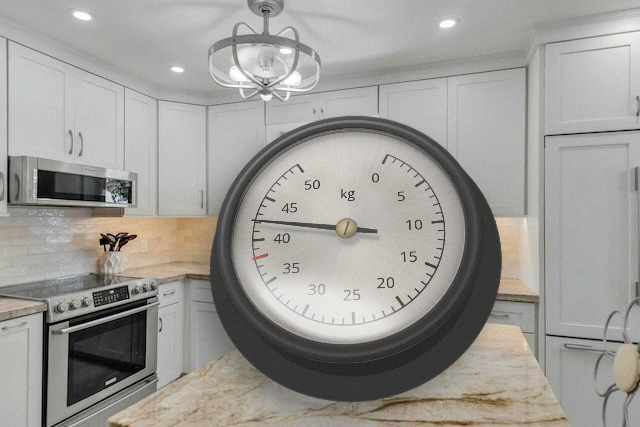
42 kg
